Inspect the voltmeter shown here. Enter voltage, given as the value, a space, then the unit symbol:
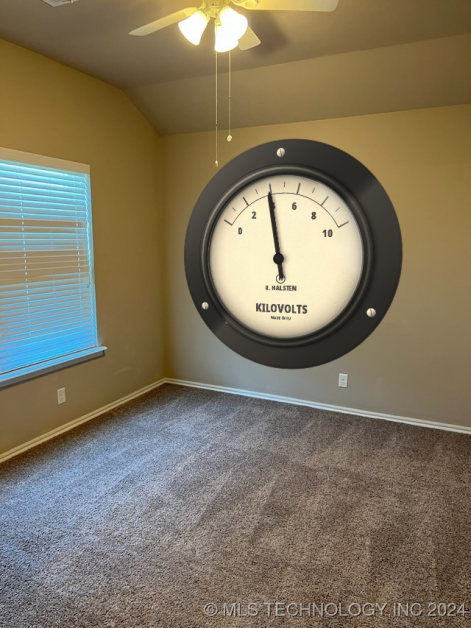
4 kV
